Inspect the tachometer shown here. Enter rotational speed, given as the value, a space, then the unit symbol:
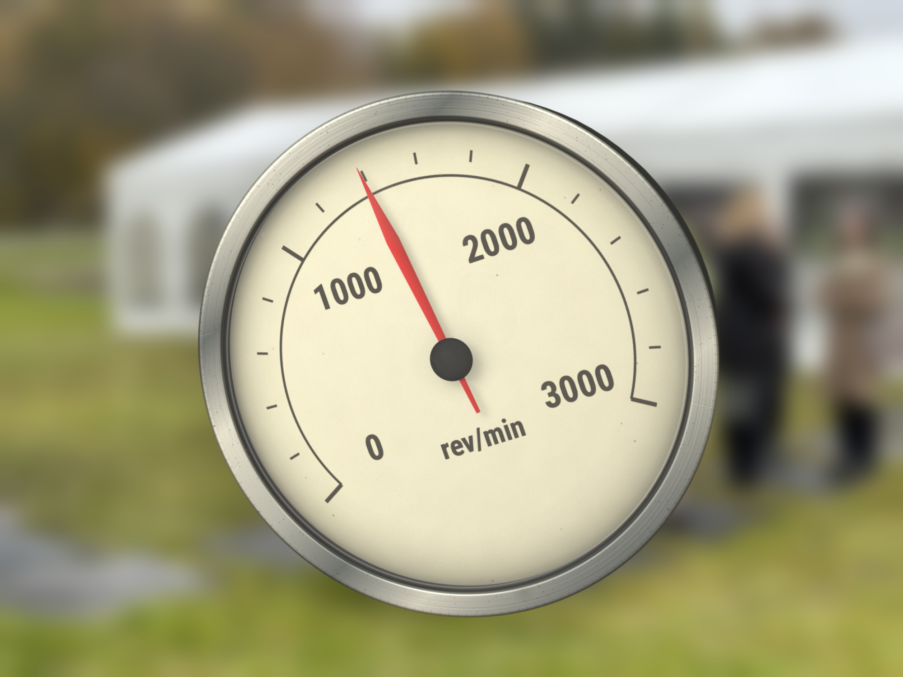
1400 rpm
